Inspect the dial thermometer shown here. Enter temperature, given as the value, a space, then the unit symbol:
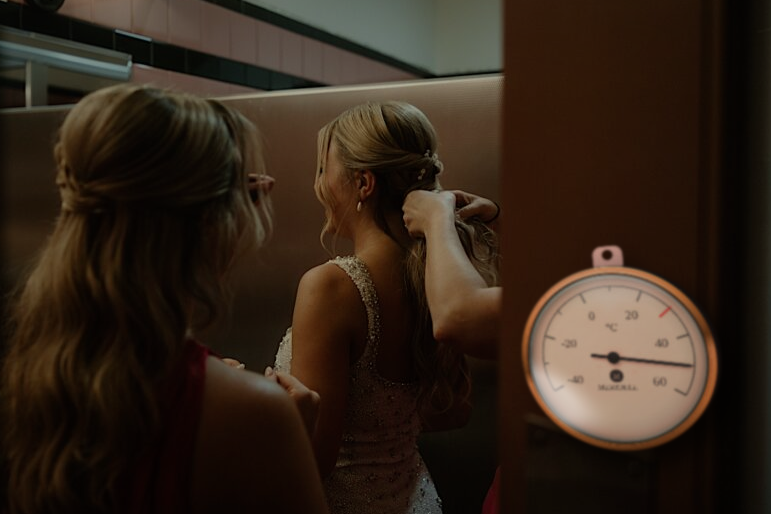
50 °C
